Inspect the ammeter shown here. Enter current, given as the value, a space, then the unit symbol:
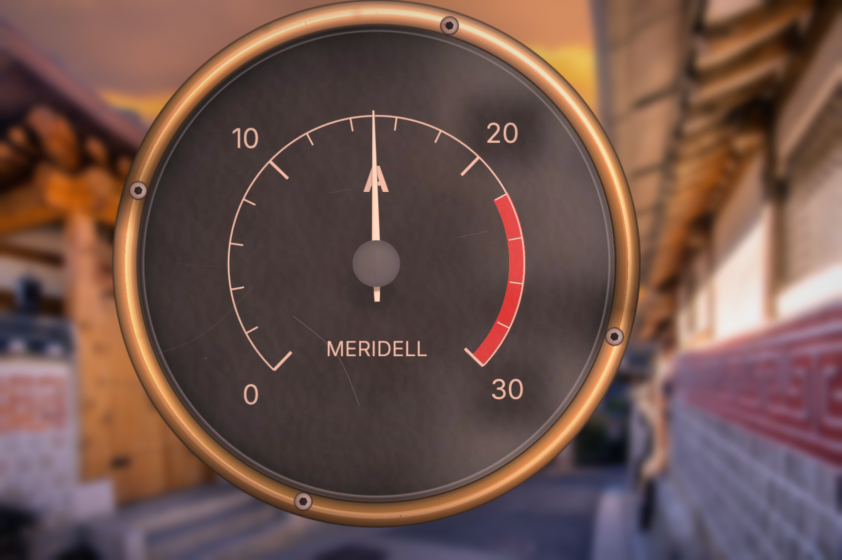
15 A
